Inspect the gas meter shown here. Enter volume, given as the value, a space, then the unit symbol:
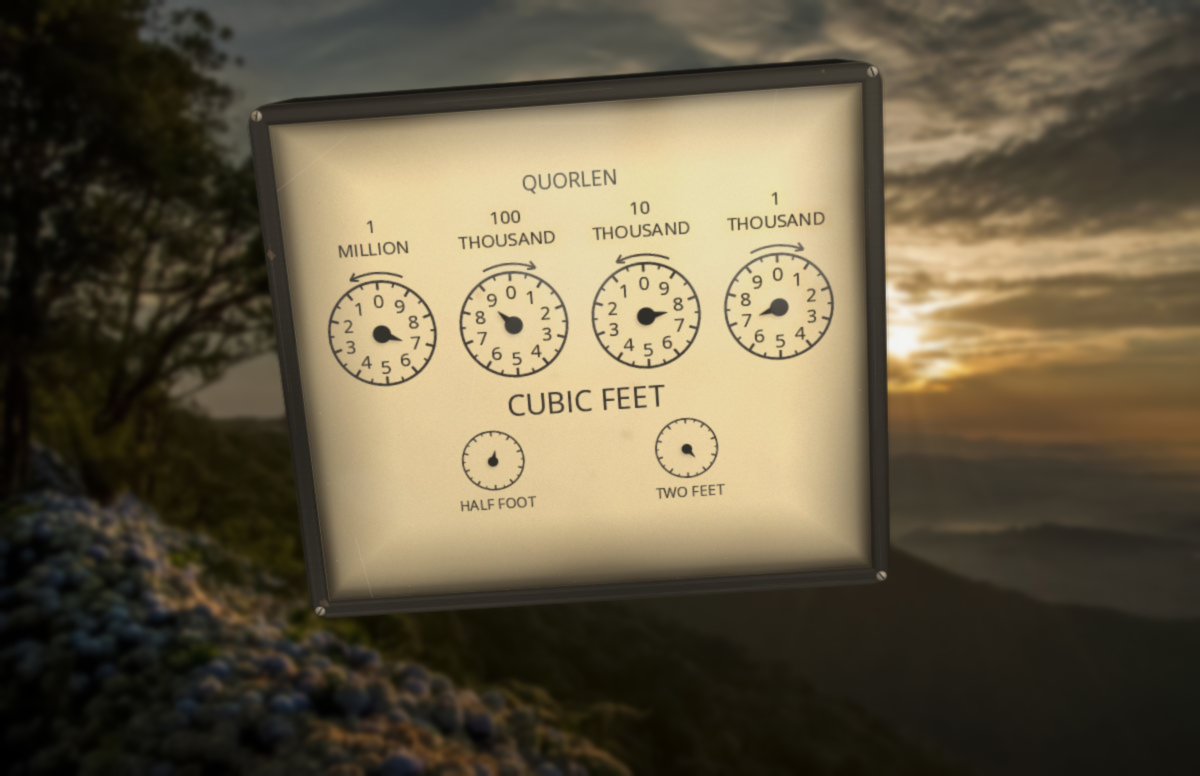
687700 ft³
